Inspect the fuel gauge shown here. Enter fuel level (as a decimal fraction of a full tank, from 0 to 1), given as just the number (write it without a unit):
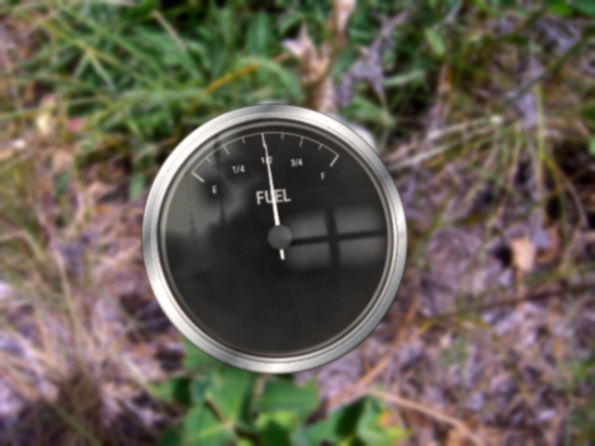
0.5
